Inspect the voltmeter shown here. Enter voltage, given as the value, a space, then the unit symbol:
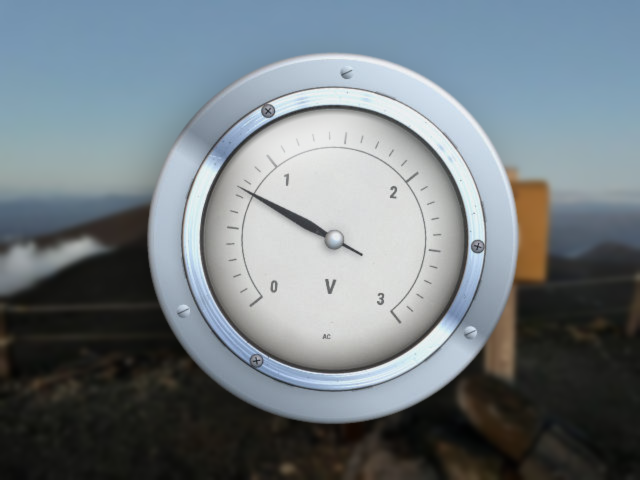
0.75 V
